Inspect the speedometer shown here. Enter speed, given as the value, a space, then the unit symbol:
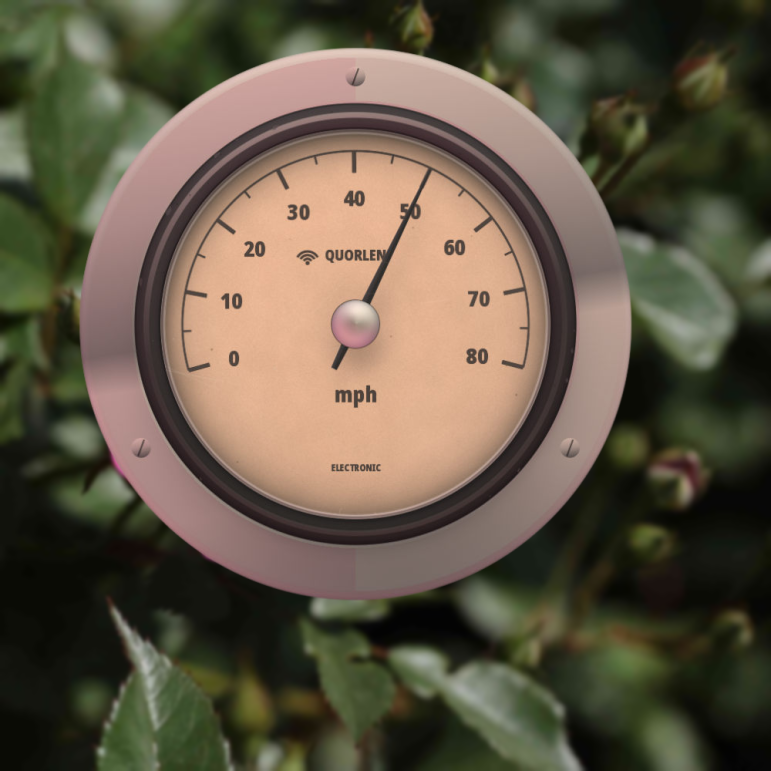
50 mph
